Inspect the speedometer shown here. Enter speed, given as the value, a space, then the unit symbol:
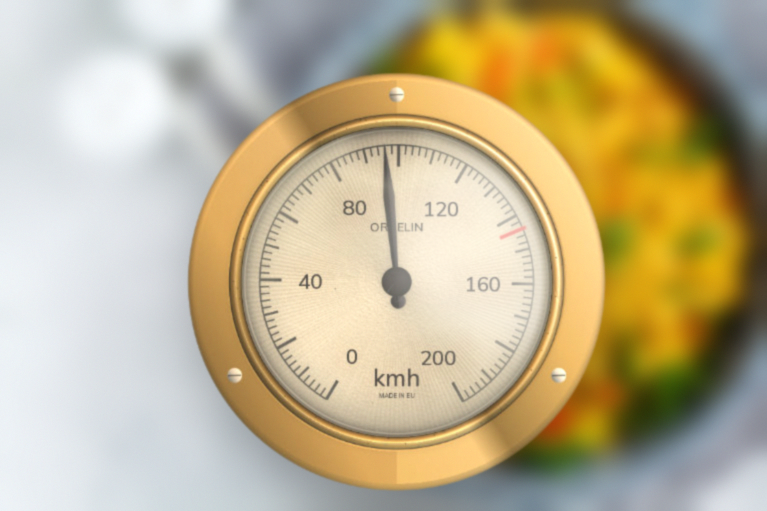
96 km/h
